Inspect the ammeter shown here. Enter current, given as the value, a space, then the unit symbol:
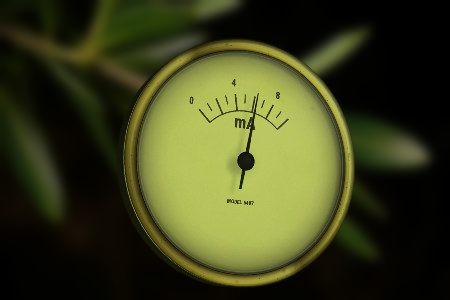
6 mA
